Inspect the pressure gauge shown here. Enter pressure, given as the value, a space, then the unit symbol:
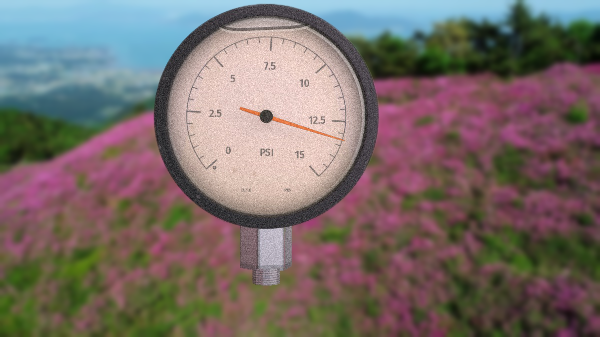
13.25 psi
